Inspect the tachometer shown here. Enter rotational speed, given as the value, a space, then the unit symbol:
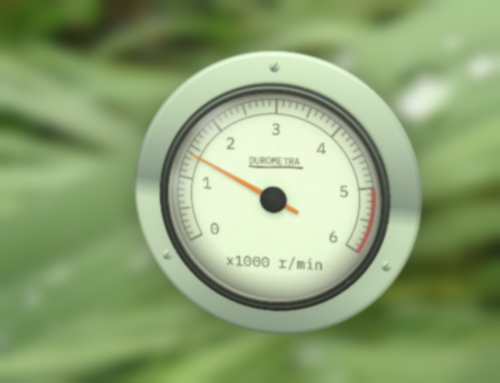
1400 rpm
